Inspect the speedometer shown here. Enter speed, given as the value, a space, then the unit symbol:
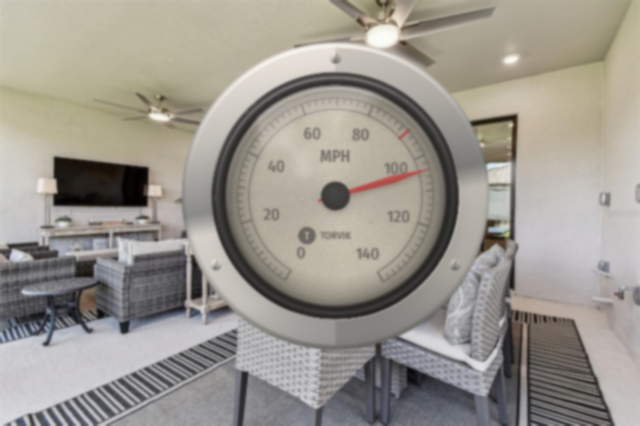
104 mph
